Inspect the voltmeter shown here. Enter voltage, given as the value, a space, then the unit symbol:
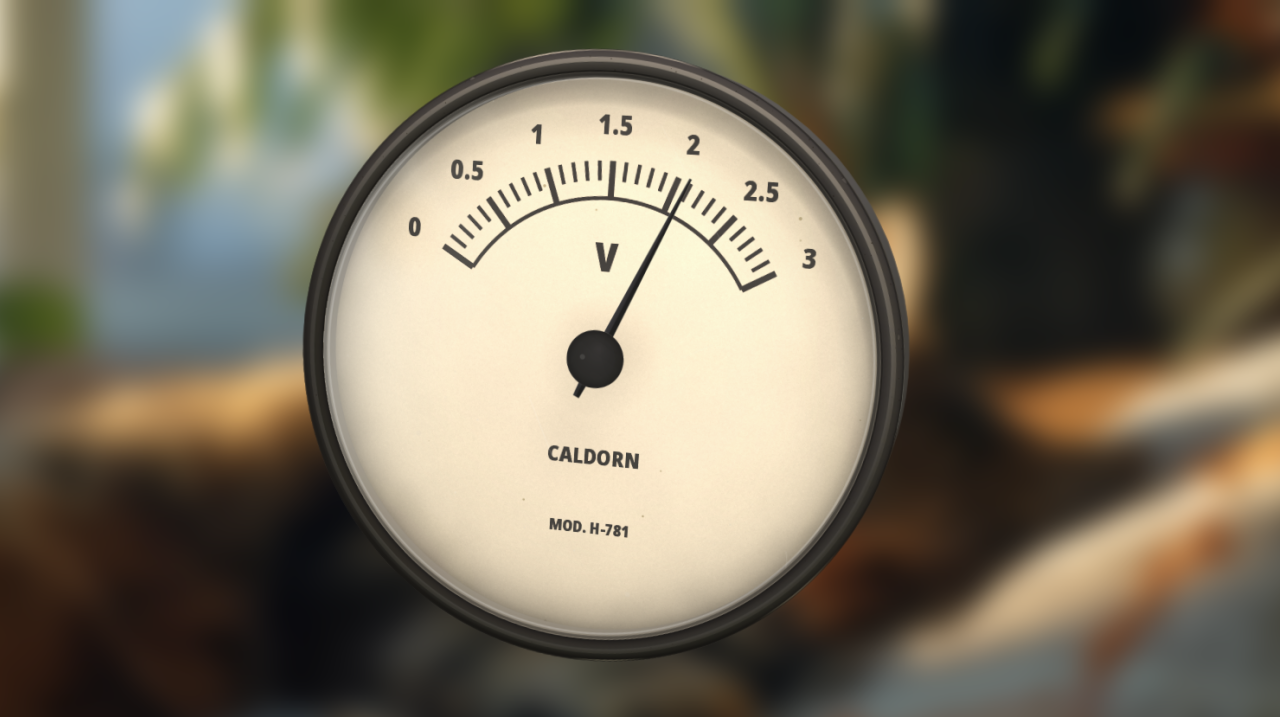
2.1 V
